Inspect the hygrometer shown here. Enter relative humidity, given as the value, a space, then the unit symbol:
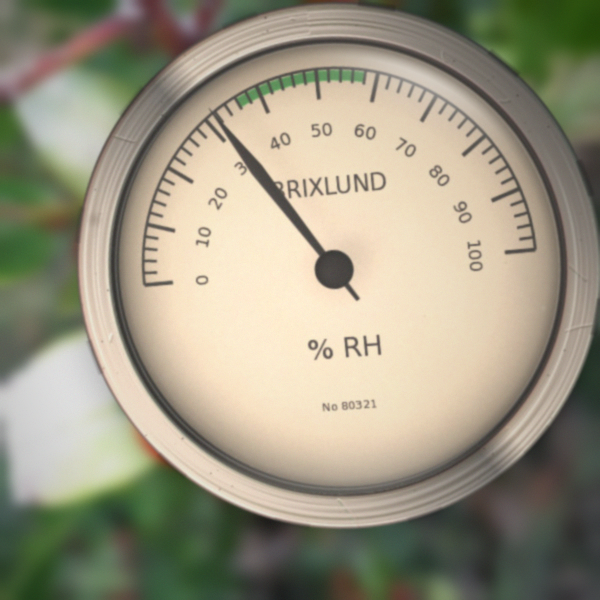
32 %
